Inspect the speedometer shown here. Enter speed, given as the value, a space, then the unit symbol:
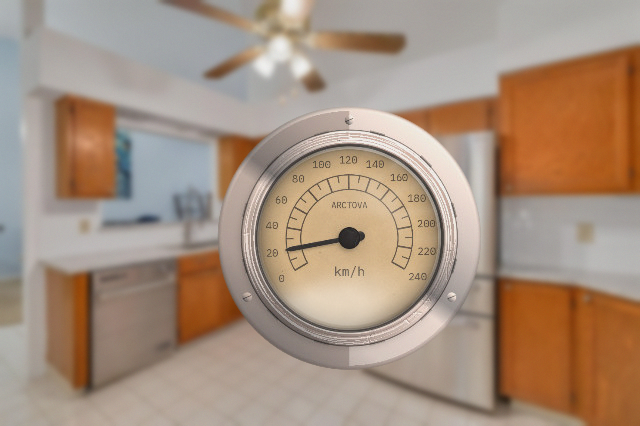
20 km/h
